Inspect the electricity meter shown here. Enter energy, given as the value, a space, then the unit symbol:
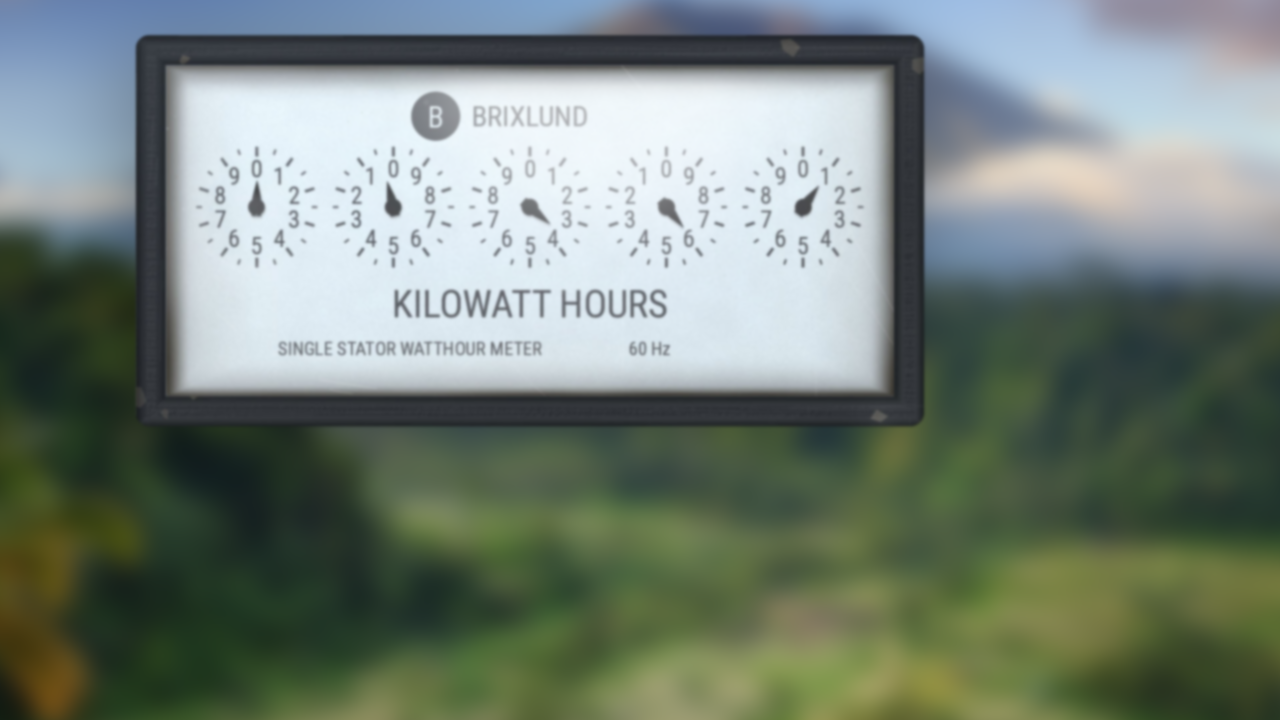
361 kWh
